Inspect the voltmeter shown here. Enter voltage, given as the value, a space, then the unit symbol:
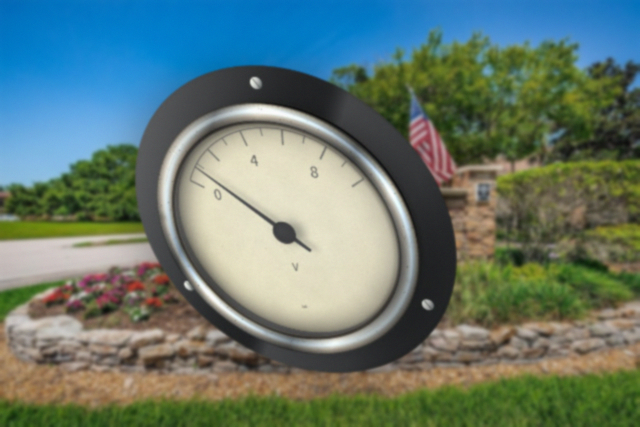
1 V
